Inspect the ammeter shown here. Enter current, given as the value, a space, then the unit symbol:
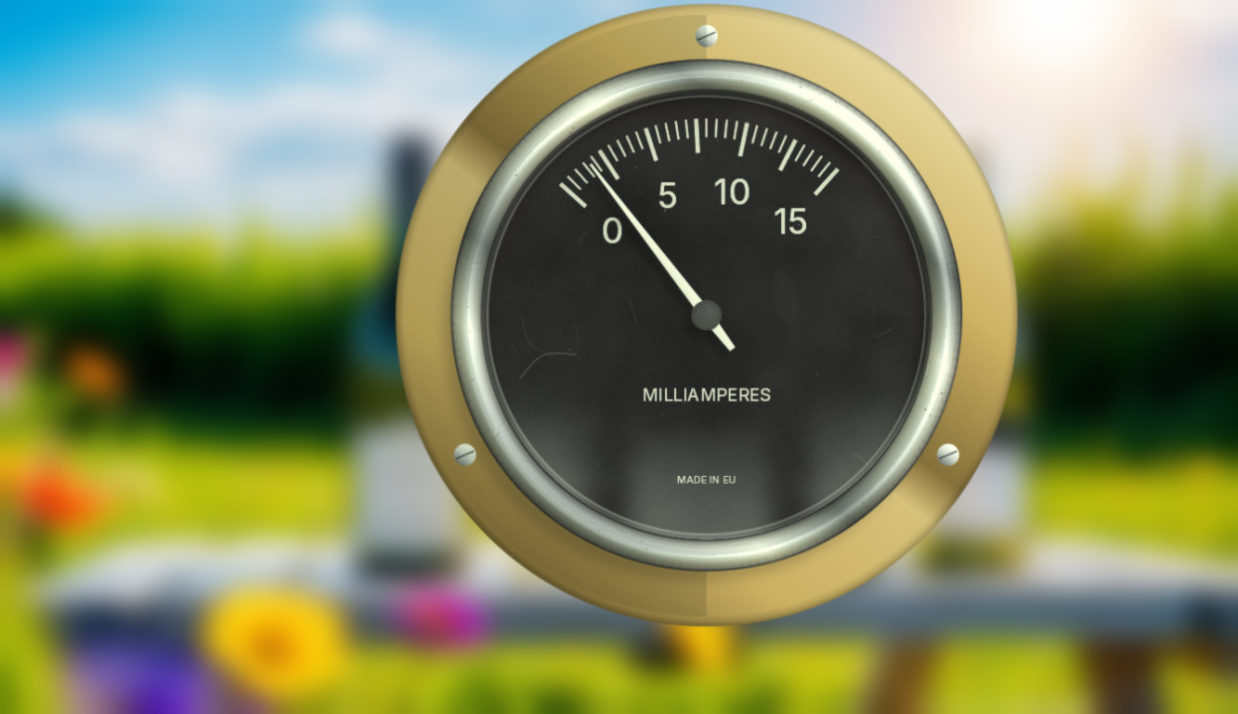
1.75 mA
